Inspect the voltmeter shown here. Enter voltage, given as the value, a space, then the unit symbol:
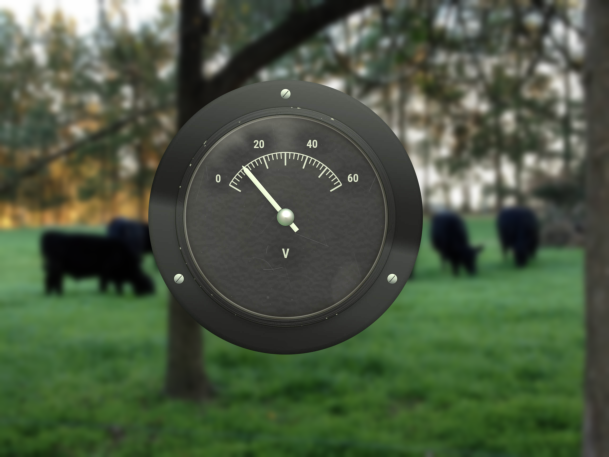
10 V
